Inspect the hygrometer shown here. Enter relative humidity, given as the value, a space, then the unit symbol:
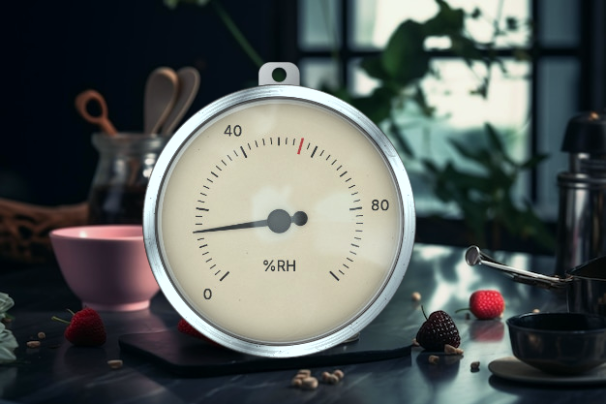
14 %
